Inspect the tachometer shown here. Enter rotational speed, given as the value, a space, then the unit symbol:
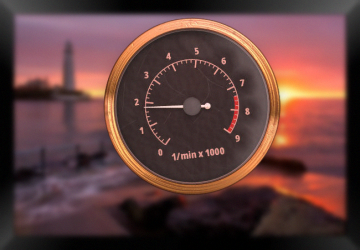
1800 rpm
